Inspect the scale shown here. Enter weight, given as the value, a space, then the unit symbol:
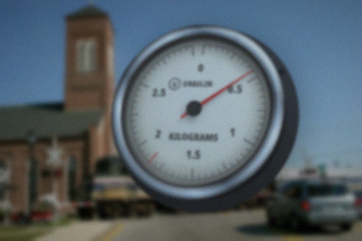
0.45 kg
